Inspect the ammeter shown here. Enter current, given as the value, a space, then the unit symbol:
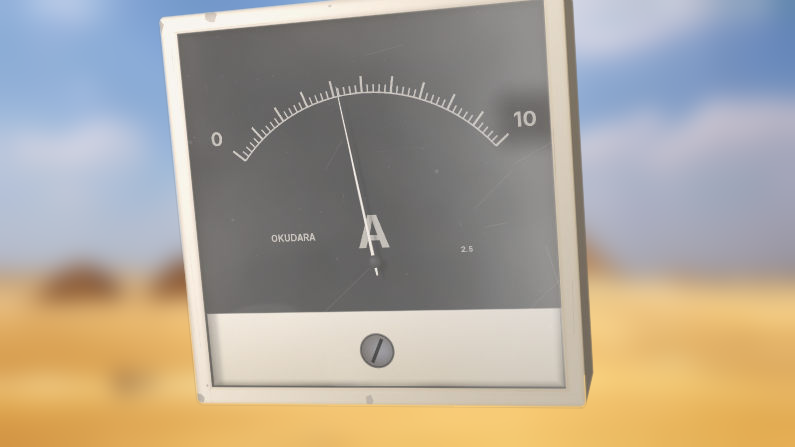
4.2 A
